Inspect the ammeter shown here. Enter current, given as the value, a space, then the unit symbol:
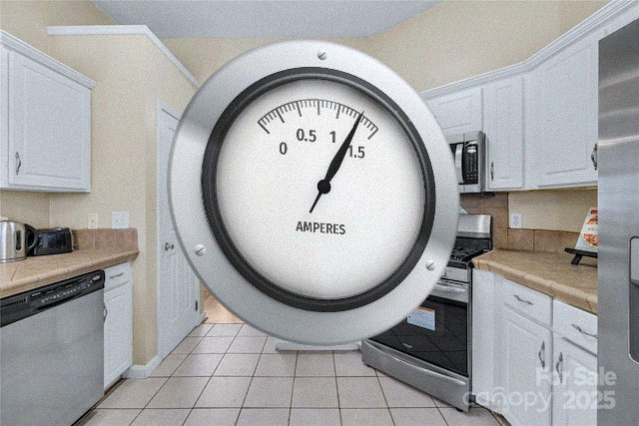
1.25 A
